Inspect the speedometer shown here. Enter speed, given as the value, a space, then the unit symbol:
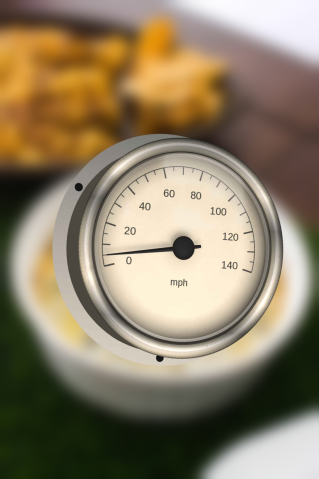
5 mph
